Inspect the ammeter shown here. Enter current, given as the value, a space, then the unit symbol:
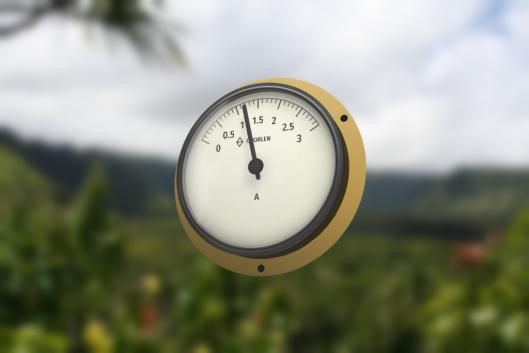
1.2 A
